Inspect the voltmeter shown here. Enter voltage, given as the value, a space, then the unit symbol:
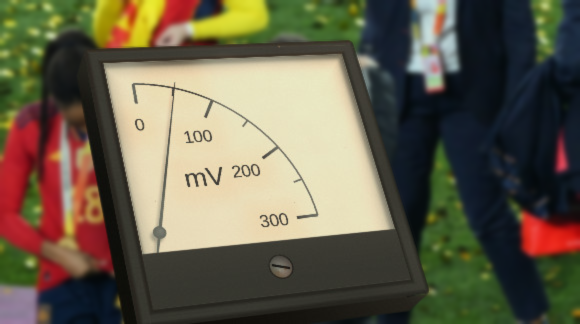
50 mV
